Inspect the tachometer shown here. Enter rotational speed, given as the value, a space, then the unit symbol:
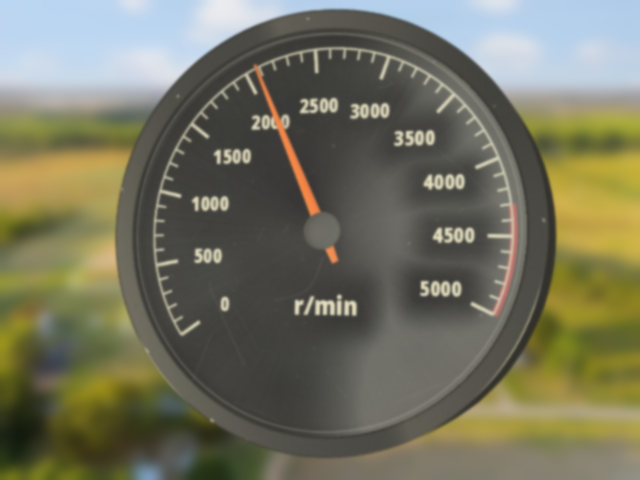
2100 rpm
